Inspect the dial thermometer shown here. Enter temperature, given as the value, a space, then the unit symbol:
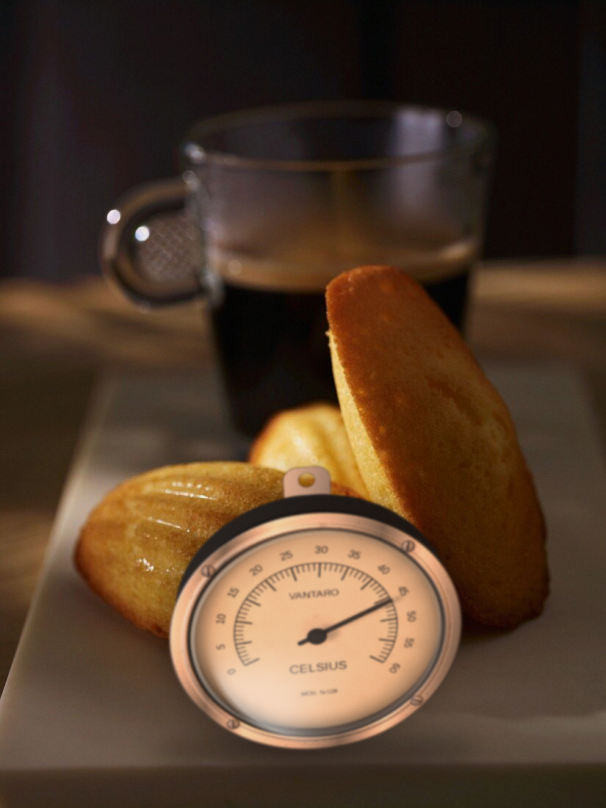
45 °C
